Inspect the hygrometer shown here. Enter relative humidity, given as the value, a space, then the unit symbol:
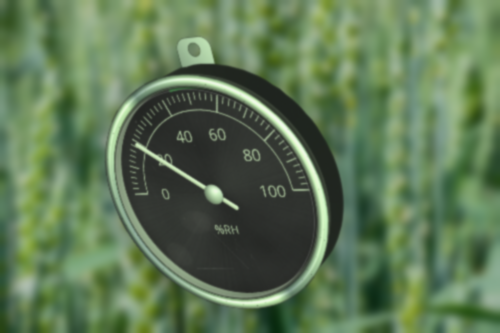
20 %
